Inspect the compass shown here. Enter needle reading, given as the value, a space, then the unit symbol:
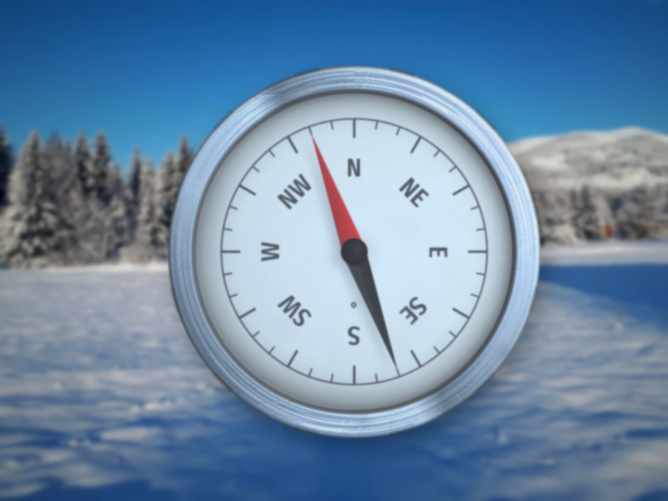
340 °
